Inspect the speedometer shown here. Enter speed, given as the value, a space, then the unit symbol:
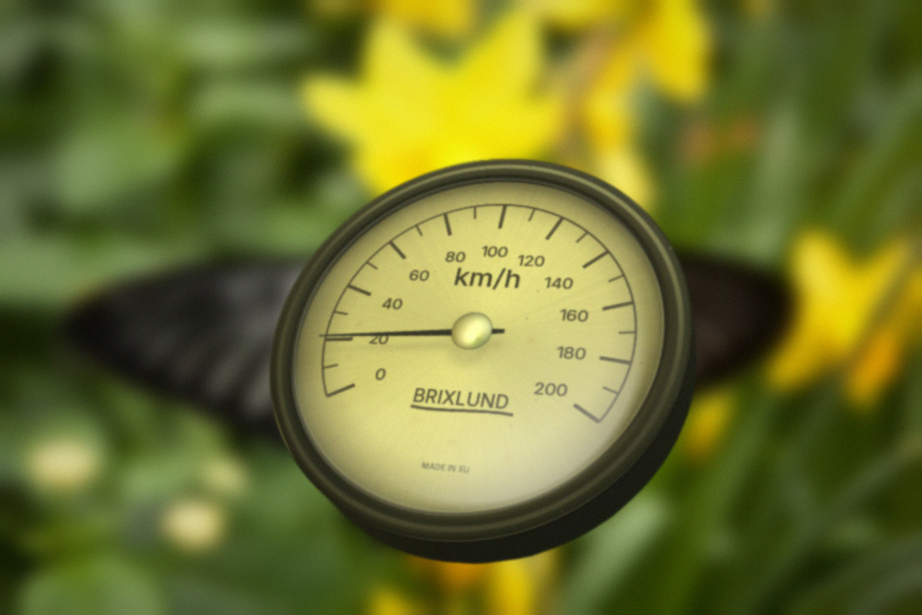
20 km/h
